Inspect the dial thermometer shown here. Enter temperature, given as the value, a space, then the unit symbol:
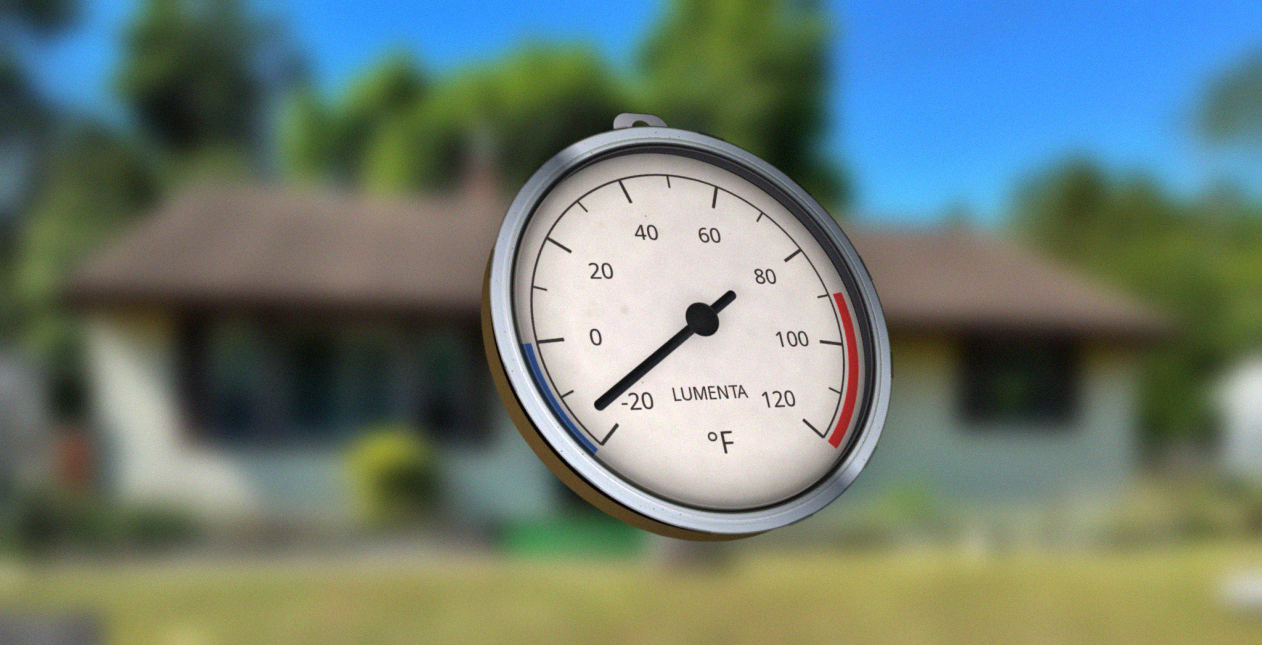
-15 °F
